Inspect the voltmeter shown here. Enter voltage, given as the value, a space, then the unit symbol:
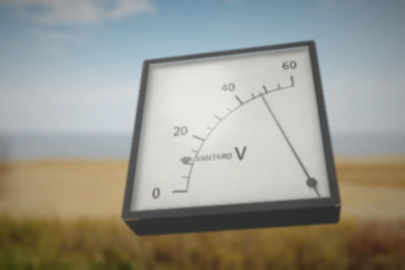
47.5 V
